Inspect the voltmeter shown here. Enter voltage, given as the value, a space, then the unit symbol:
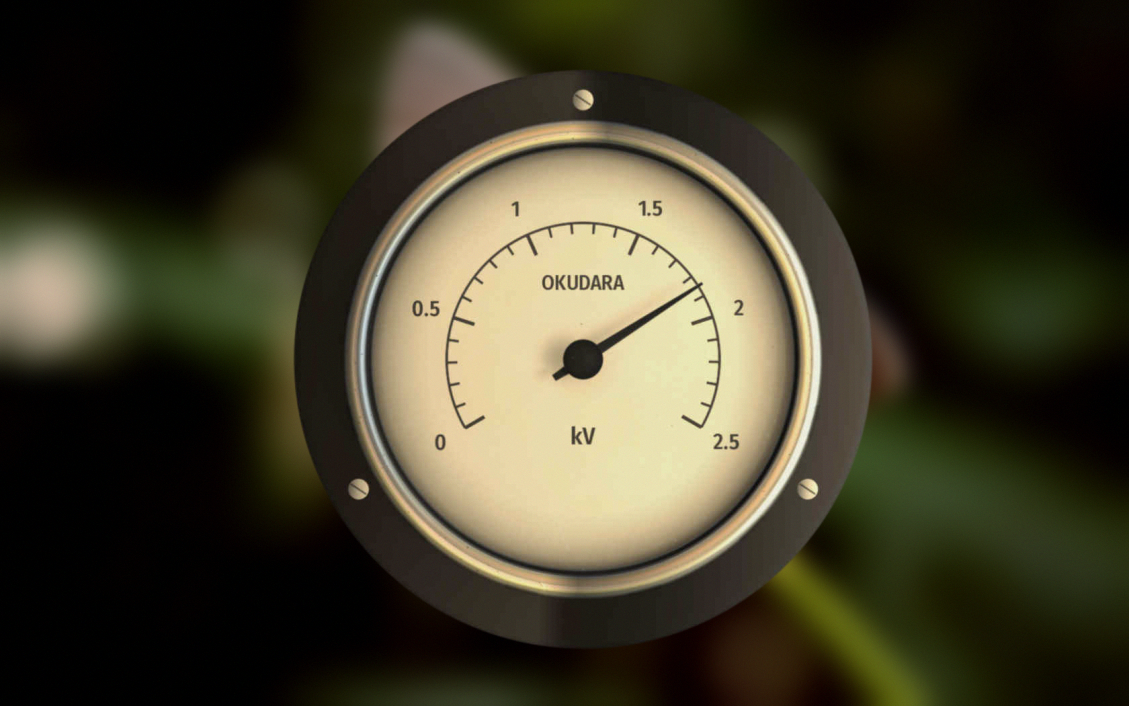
1.85 kV
